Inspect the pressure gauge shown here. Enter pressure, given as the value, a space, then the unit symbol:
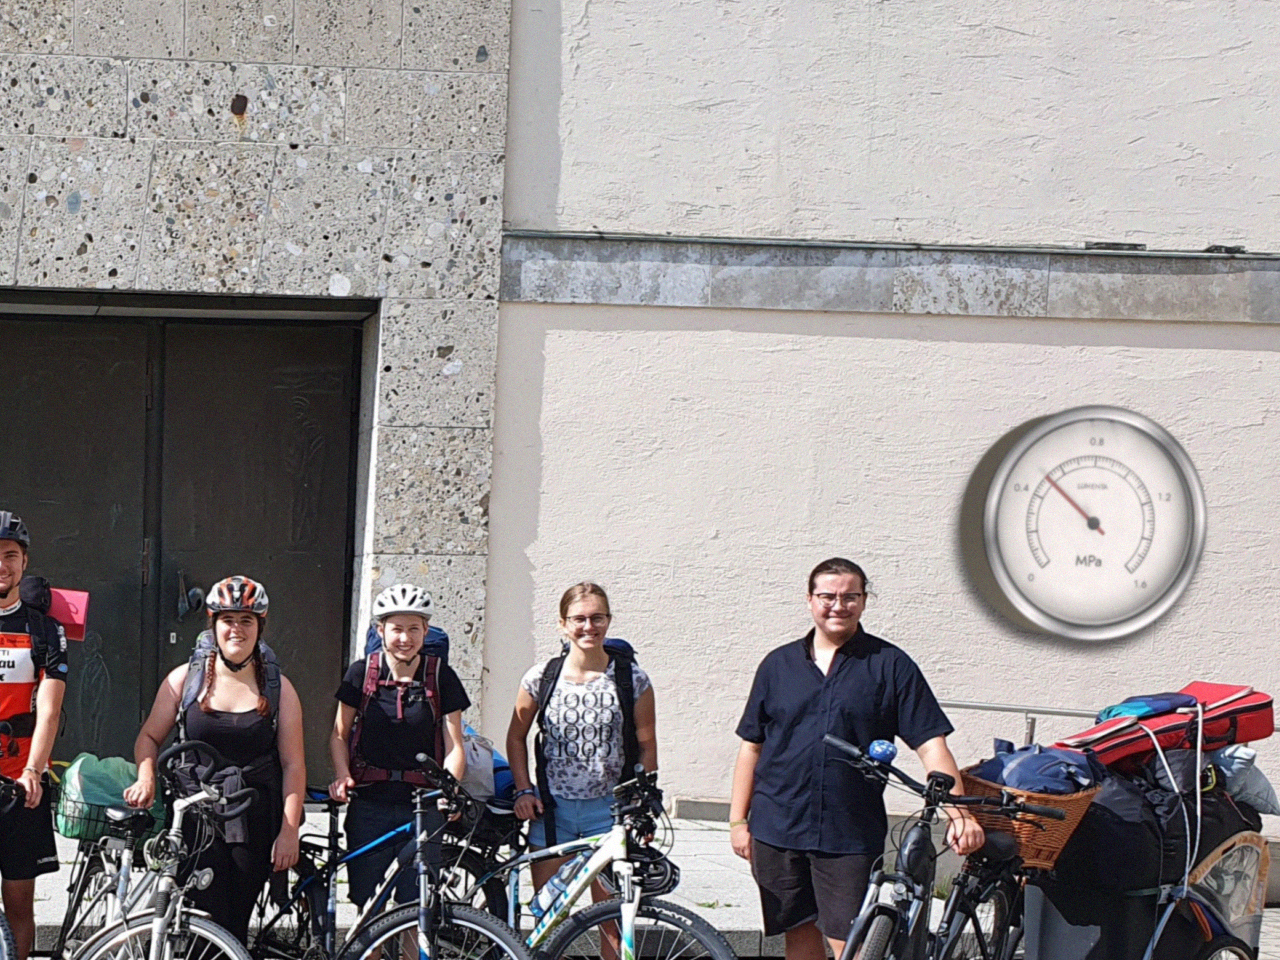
0.5 MPa
